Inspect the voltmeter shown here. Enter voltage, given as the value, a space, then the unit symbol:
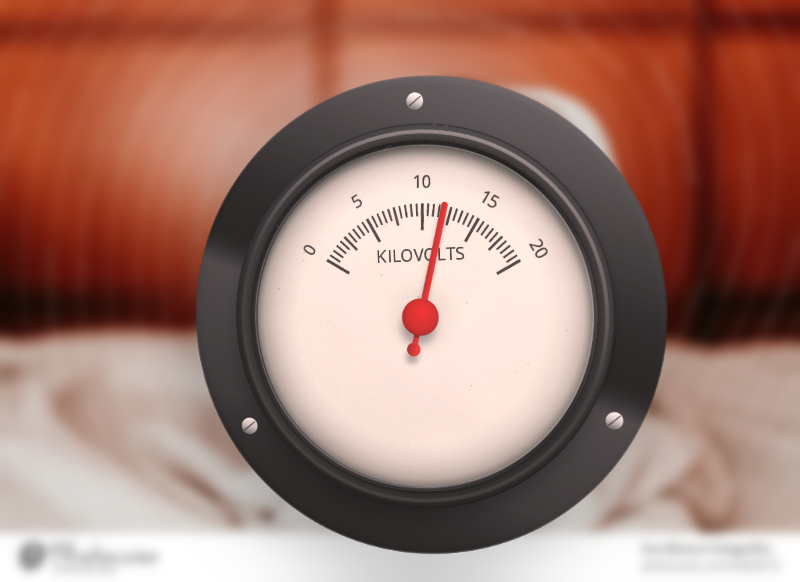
12 kV
